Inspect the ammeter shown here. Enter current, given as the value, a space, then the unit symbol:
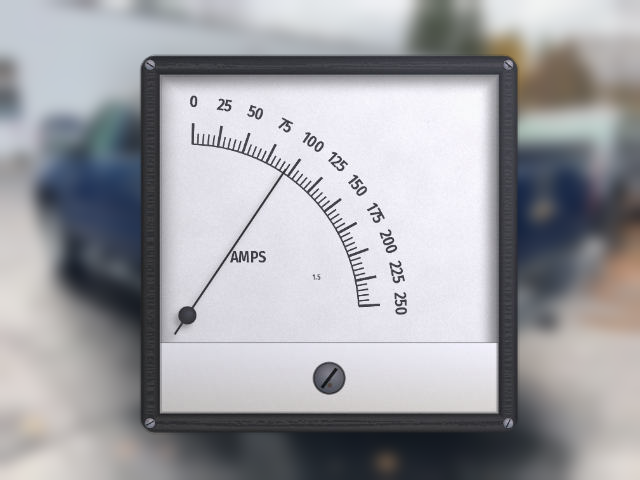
95 A
